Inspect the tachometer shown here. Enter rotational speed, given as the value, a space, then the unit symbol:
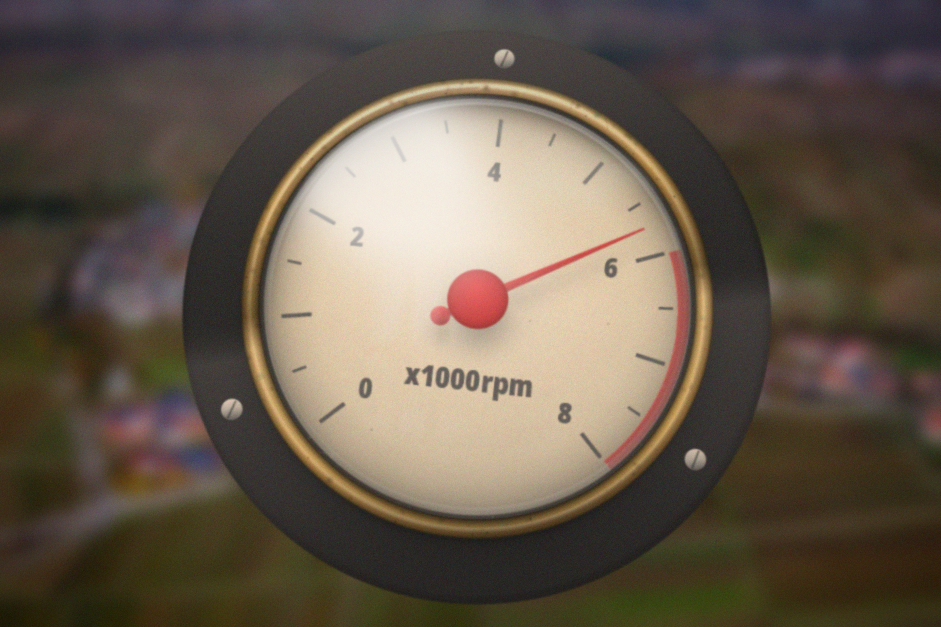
5750 rpm
